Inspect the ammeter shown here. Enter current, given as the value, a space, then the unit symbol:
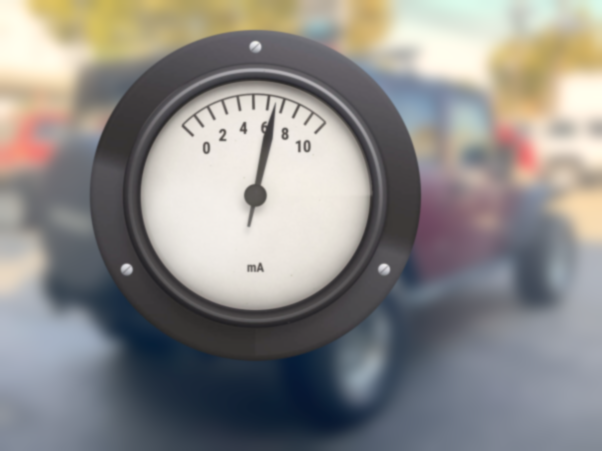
6.5 mA
